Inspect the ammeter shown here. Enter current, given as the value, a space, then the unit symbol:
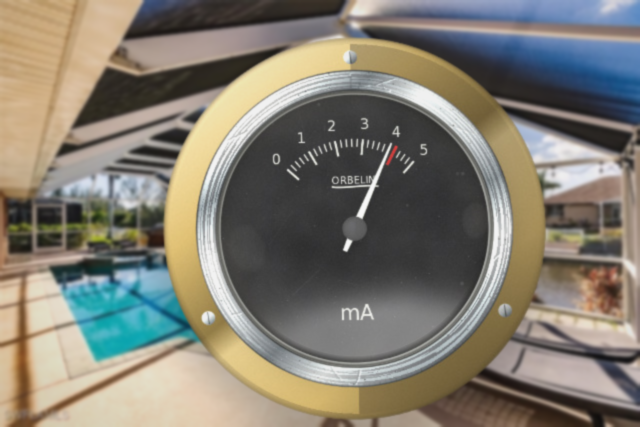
4 mA
